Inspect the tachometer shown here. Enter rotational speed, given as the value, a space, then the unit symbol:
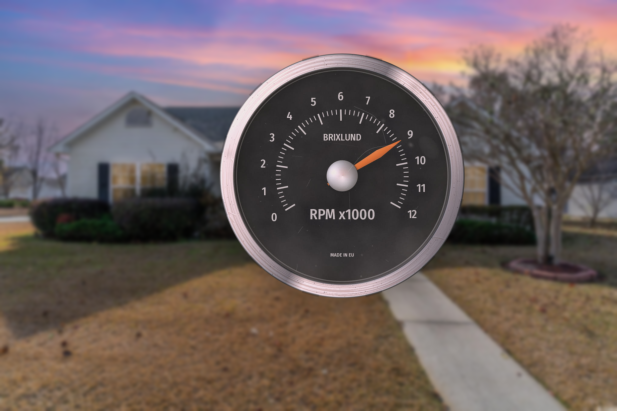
9000 rpm
